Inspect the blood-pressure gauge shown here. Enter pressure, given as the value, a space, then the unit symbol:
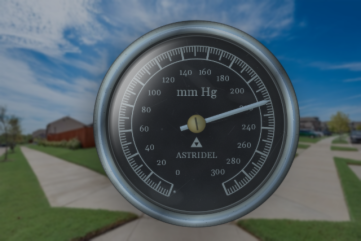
220 mmHg
